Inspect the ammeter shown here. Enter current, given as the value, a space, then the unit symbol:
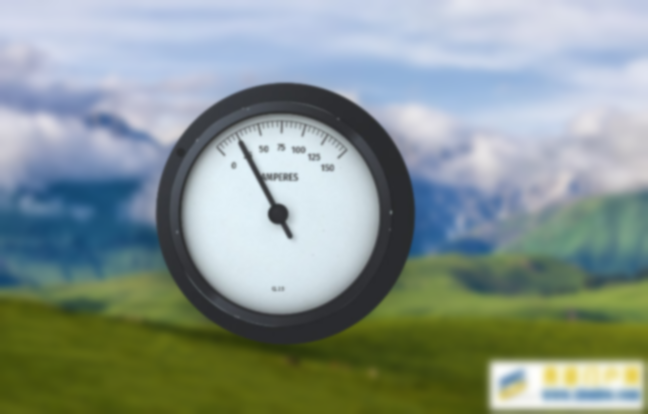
25 A
